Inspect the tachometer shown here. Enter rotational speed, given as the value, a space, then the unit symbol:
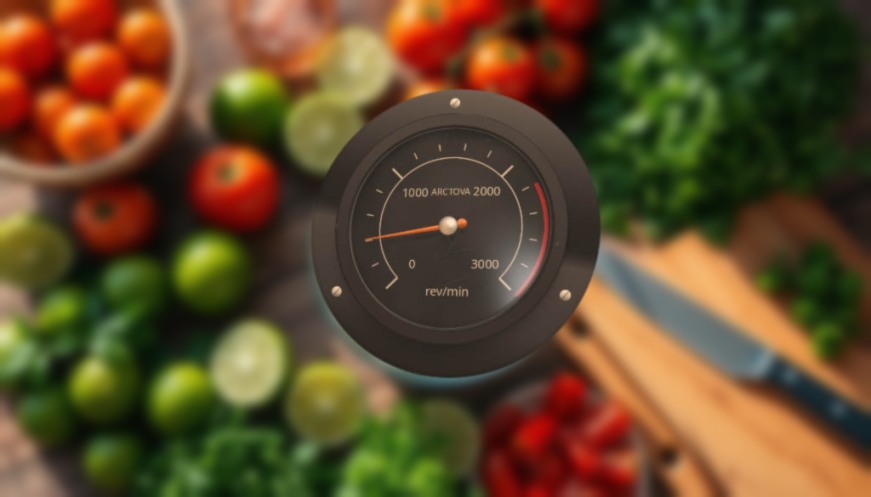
400 rpm
